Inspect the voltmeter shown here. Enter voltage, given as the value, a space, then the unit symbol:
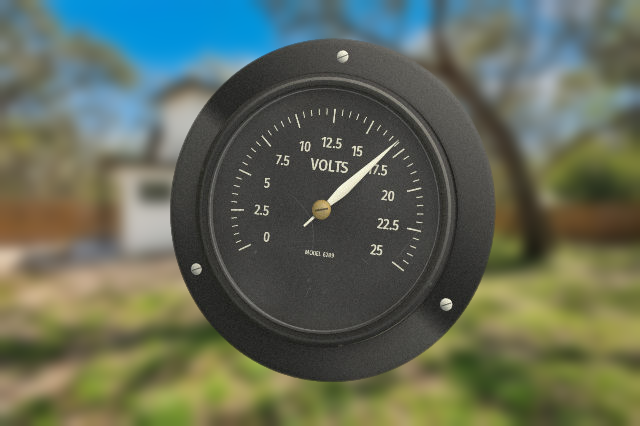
17 V
